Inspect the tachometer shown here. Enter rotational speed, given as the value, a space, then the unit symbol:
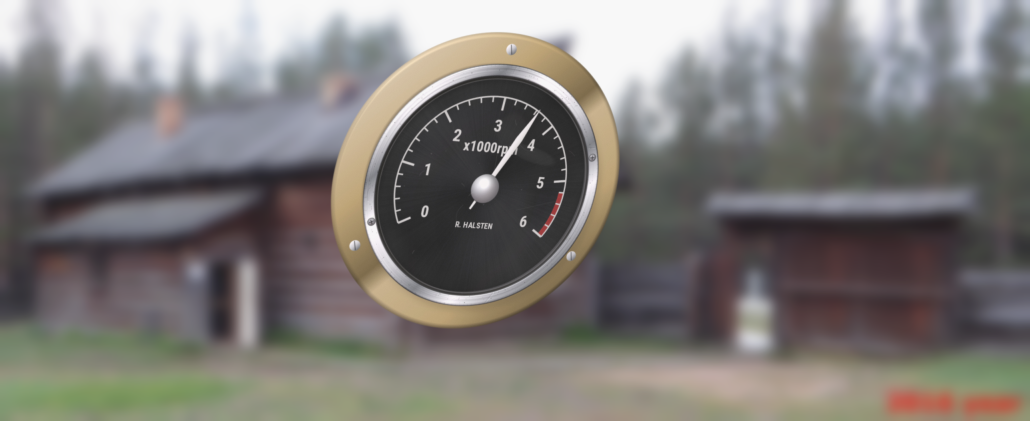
3600 rpm
